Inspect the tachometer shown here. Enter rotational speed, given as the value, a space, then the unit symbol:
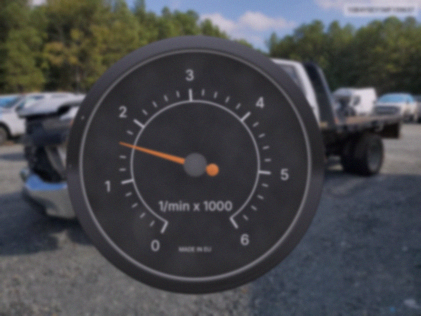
1600 rpm
